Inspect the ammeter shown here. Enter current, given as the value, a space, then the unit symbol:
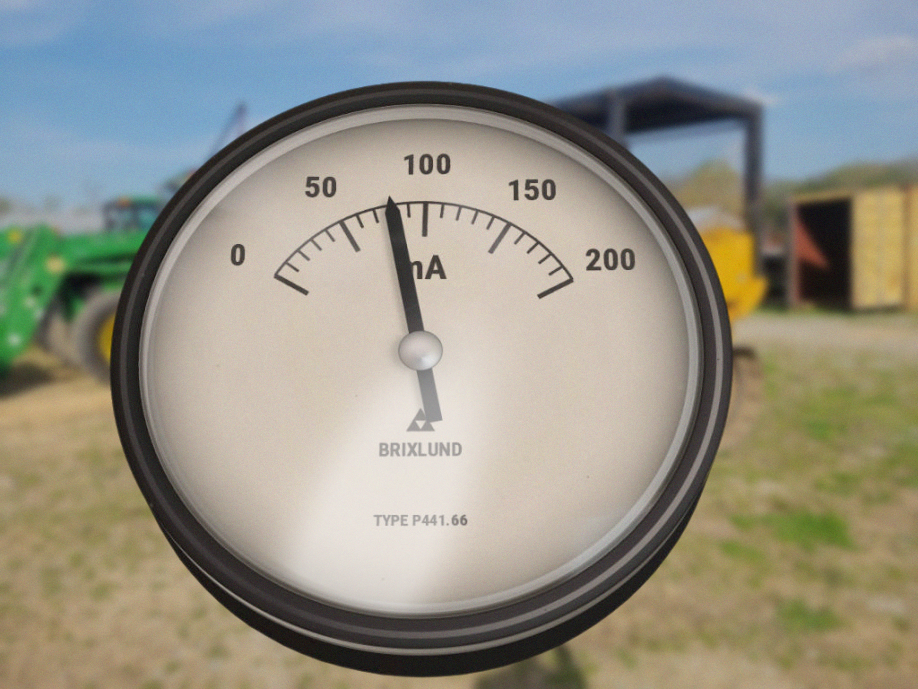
80 mA
